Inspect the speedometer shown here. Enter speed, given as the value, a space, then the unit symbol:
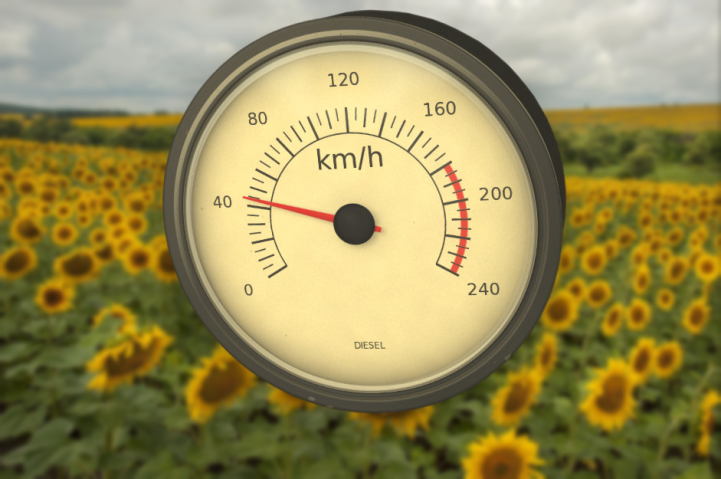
45 km/h
